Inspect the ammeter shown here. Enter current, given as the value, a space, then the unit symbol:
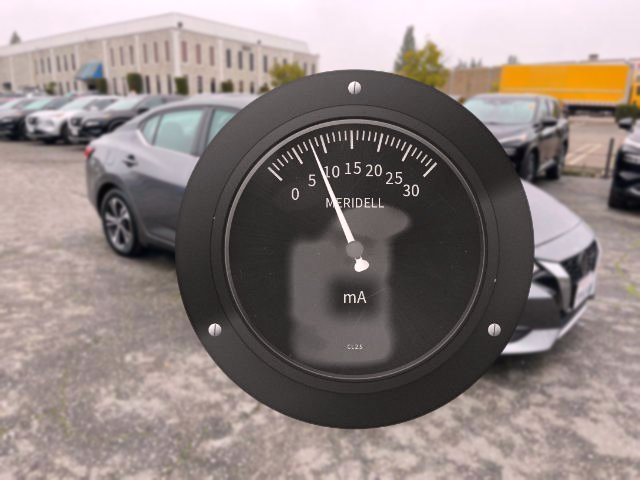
8 mA
